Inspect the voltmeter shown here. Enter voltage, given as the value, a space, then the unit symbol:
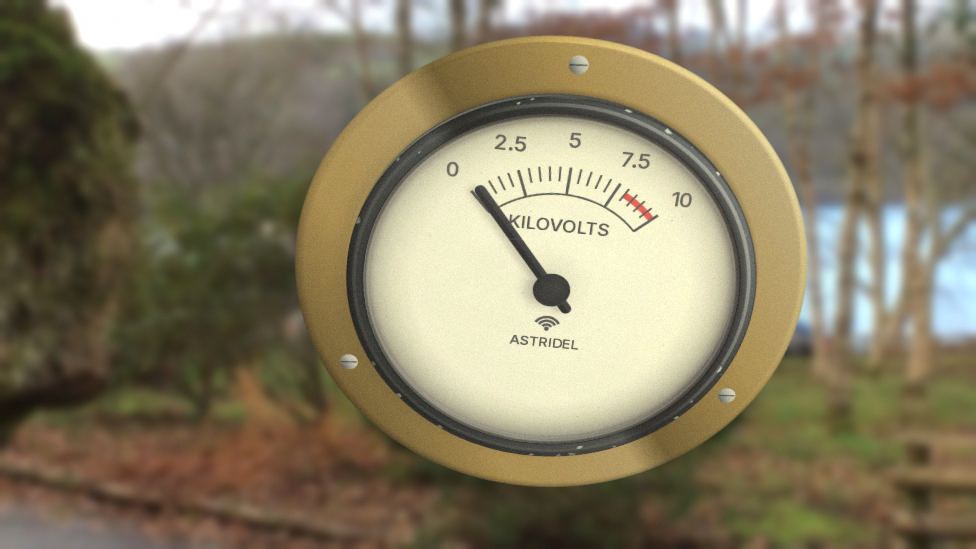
0.5 kV
